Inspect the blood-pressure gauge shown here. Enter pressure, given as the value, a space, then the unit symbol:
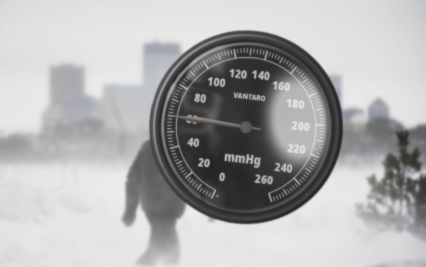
60 mmHg
